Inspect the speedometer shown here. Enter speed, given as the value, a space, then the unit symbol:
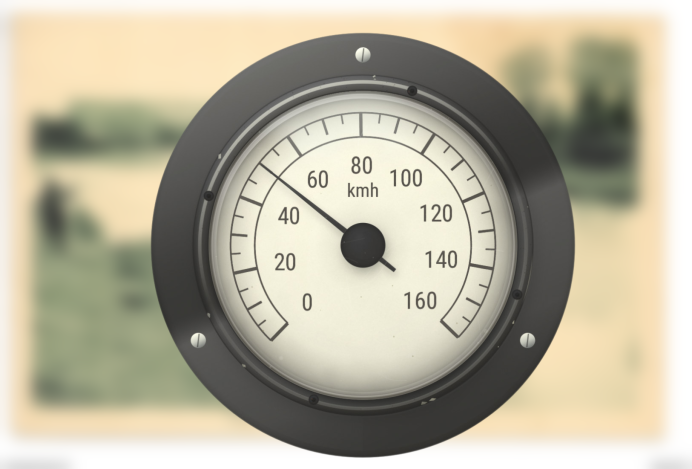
50 km/h
